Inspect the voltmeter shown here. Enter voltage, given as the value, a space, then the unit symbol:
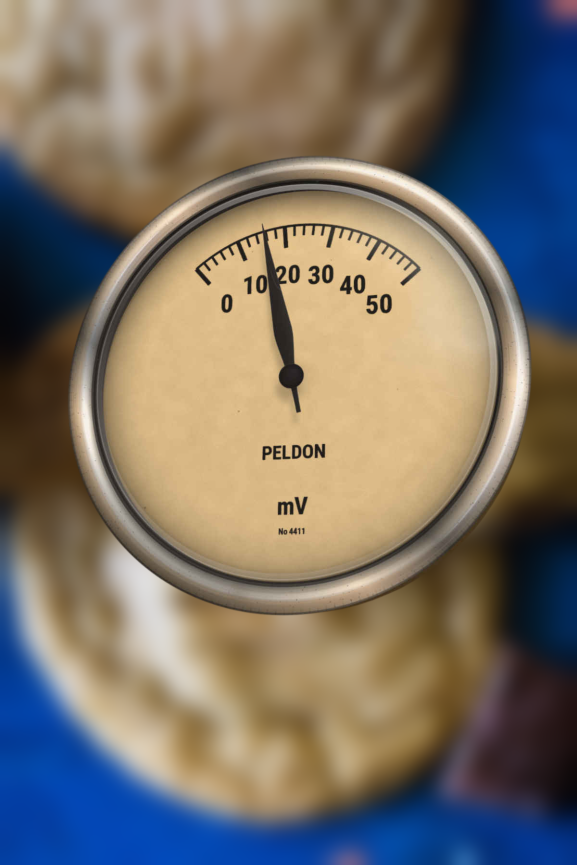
16 mV
